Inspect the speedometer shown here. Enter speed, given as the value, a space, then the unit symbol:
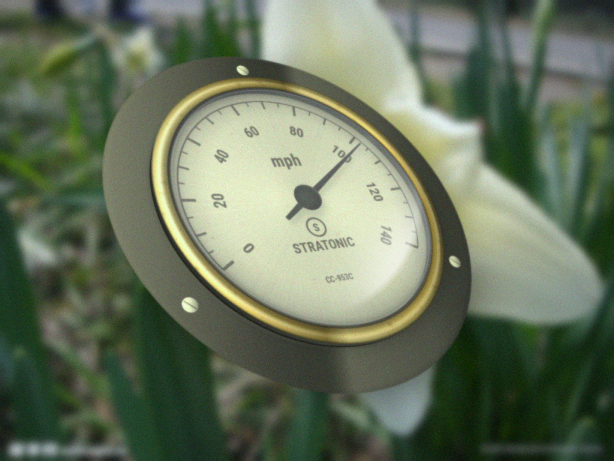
102.5 mph
